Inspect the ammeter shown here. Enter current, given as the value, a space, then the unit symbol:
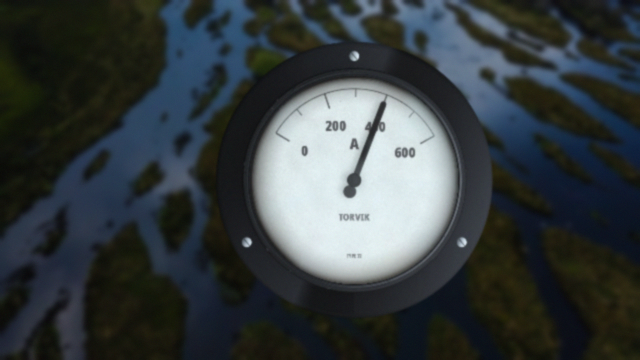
400 A
